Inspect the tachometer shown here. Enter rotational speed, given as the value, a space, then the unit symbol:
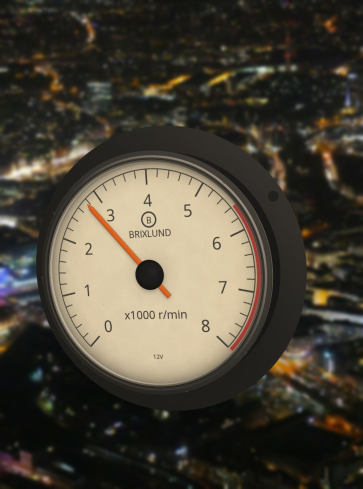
2800 rpm
